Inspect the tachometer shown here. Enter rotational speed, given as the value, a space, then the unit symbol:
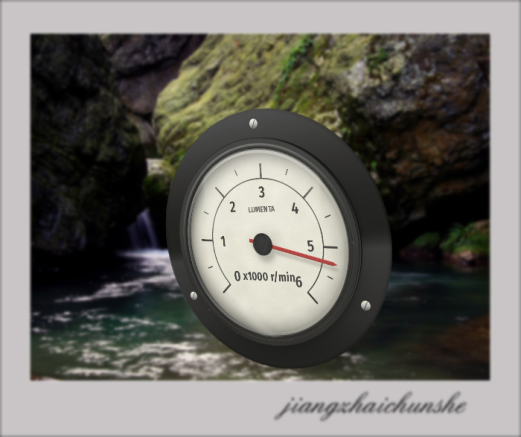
5250 rpm
